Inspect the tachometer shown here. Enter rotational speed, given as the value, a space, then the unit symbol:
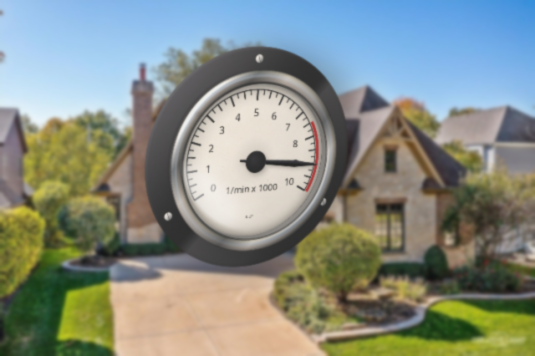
9000 rpm
